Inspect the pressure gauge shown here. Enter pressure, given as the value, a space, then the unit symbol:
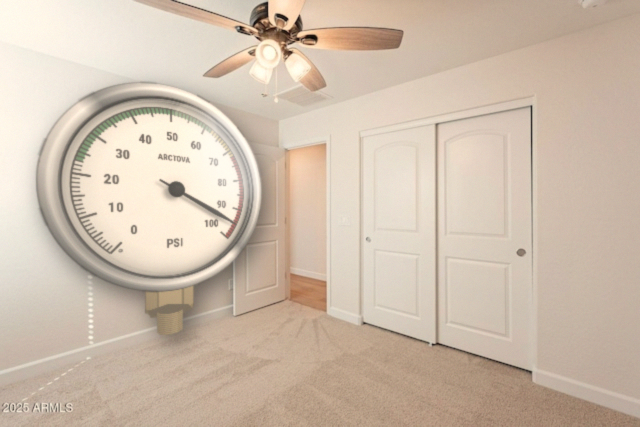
95 psi
